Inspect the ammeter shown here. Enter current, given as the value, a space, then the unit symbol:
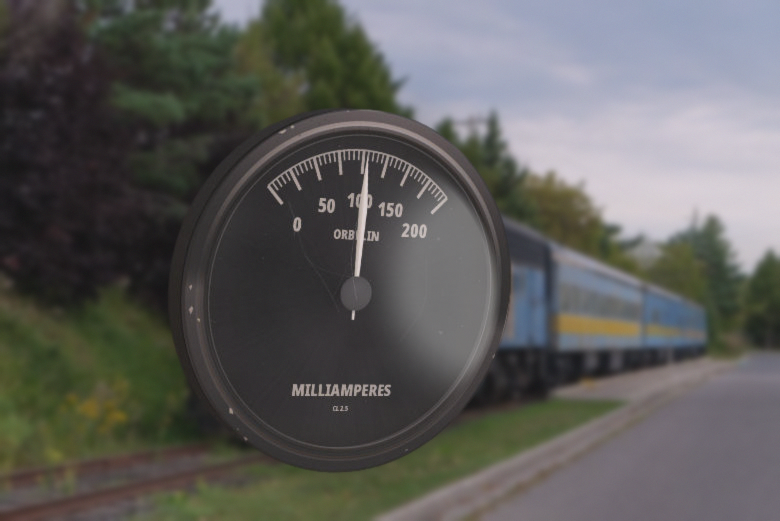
100 mA
